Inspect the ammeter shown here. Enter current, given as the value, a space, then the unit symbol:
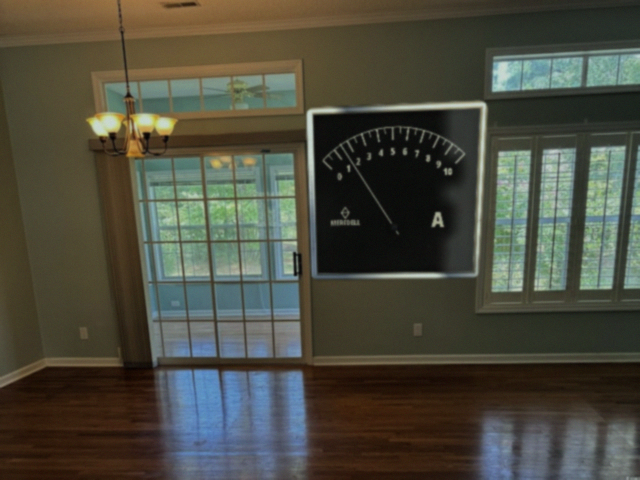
1.5 A
